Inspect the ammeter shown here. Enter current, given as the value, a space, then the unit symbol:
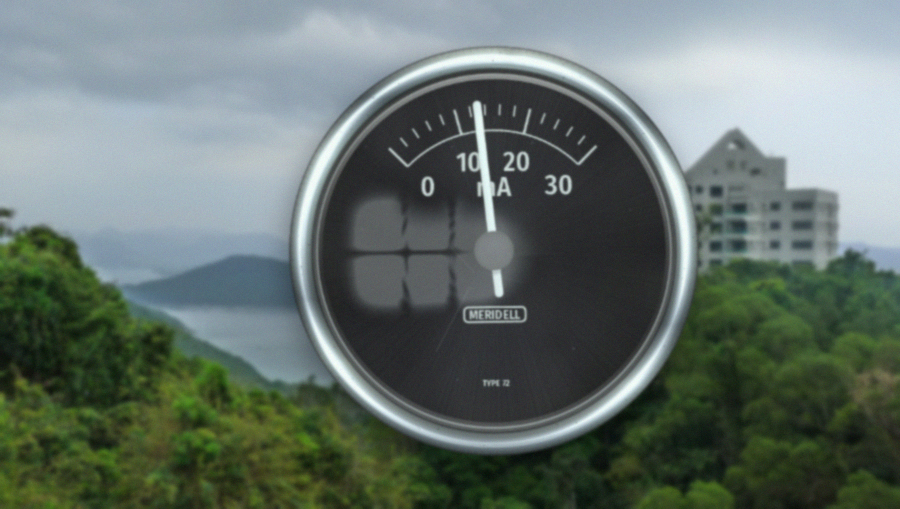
13 mA
